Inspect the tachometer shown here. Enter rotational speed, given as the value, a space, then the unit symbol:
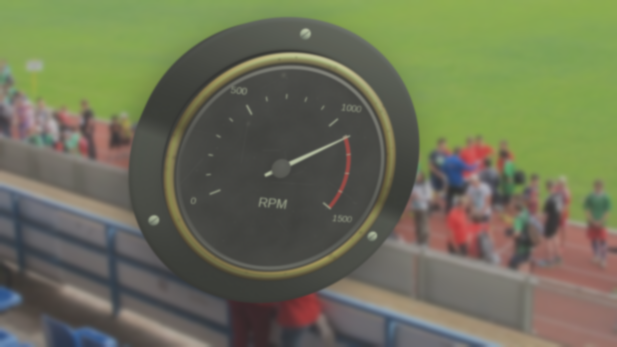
1100 rpm
